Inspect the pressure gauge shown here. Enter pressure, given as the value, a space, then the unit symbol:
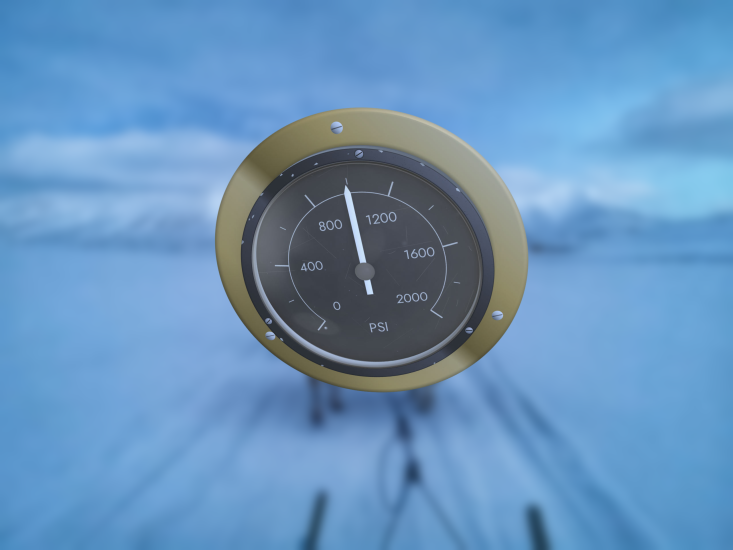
1000 psi
